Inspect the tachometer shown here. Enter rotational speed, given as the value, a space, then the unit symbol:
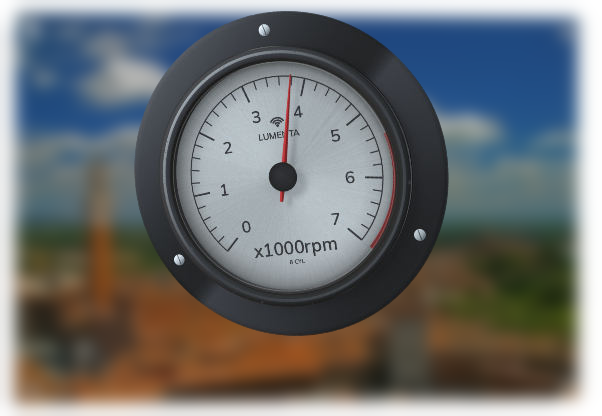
3800 rpm
